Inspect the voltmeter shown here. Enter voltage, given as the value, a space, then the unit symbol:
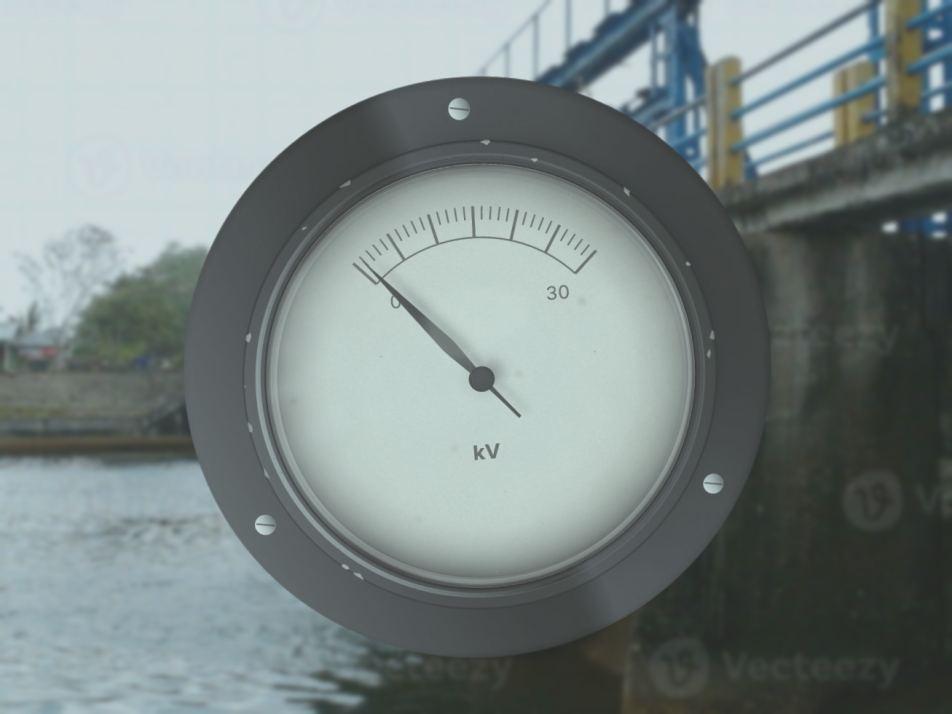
1 kV
